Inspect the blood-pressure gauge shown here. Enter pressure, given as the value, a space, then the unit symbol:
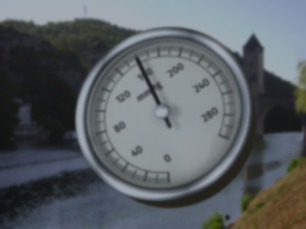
160 mmHg
